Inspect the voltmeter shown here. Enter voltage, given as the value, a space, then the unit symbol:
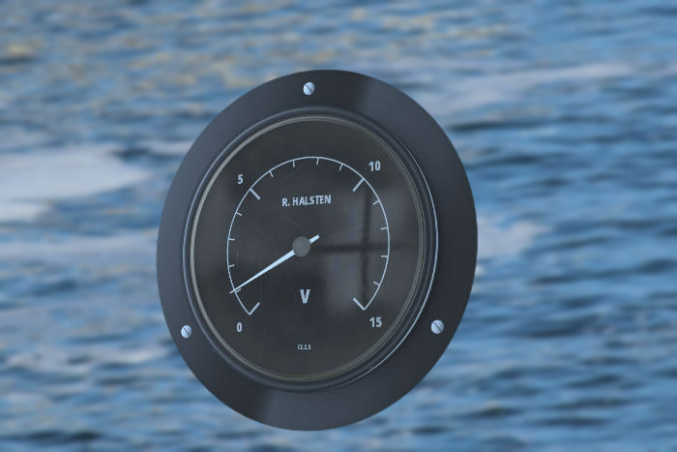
1 V
